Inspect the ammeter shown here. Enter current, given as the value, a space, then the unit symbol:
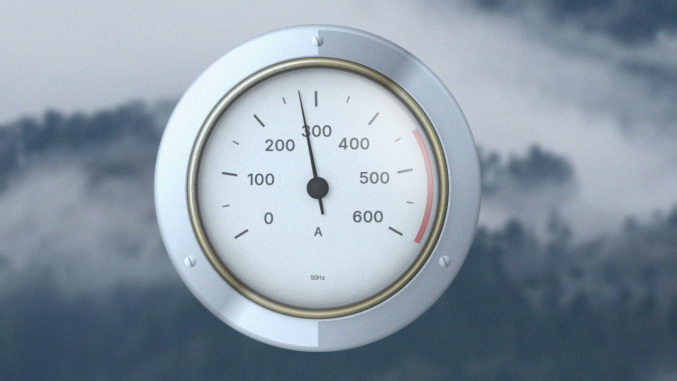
275 A
